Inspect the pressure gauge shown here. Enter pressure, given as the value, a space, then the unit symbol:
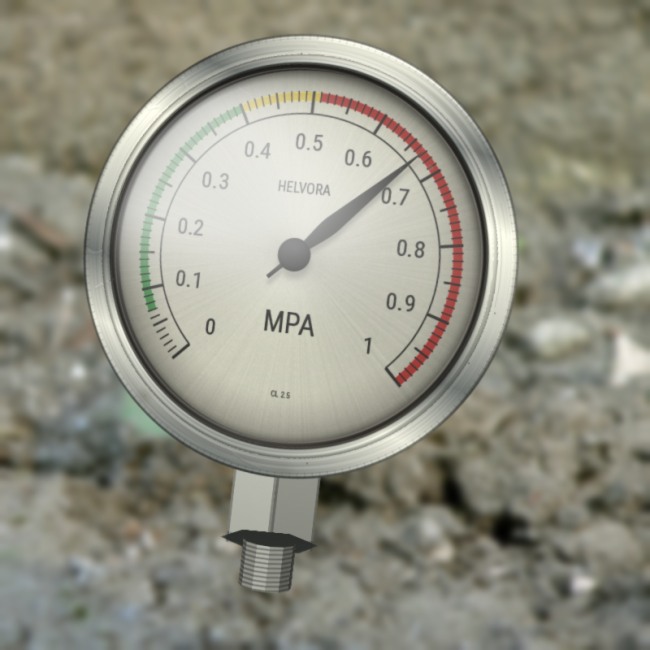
0.67 MPa
